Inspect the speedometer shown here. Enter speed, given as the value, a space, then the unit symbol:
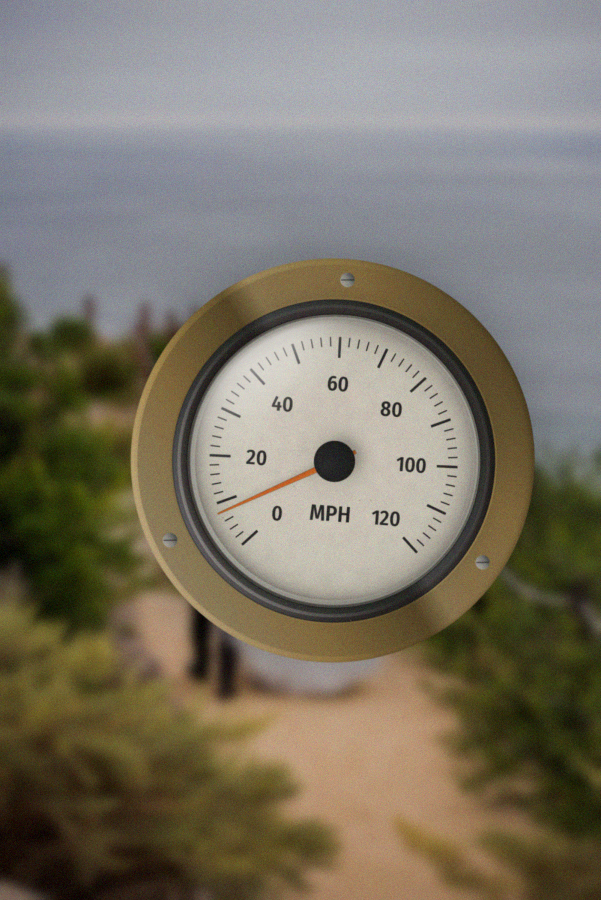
8 mph
